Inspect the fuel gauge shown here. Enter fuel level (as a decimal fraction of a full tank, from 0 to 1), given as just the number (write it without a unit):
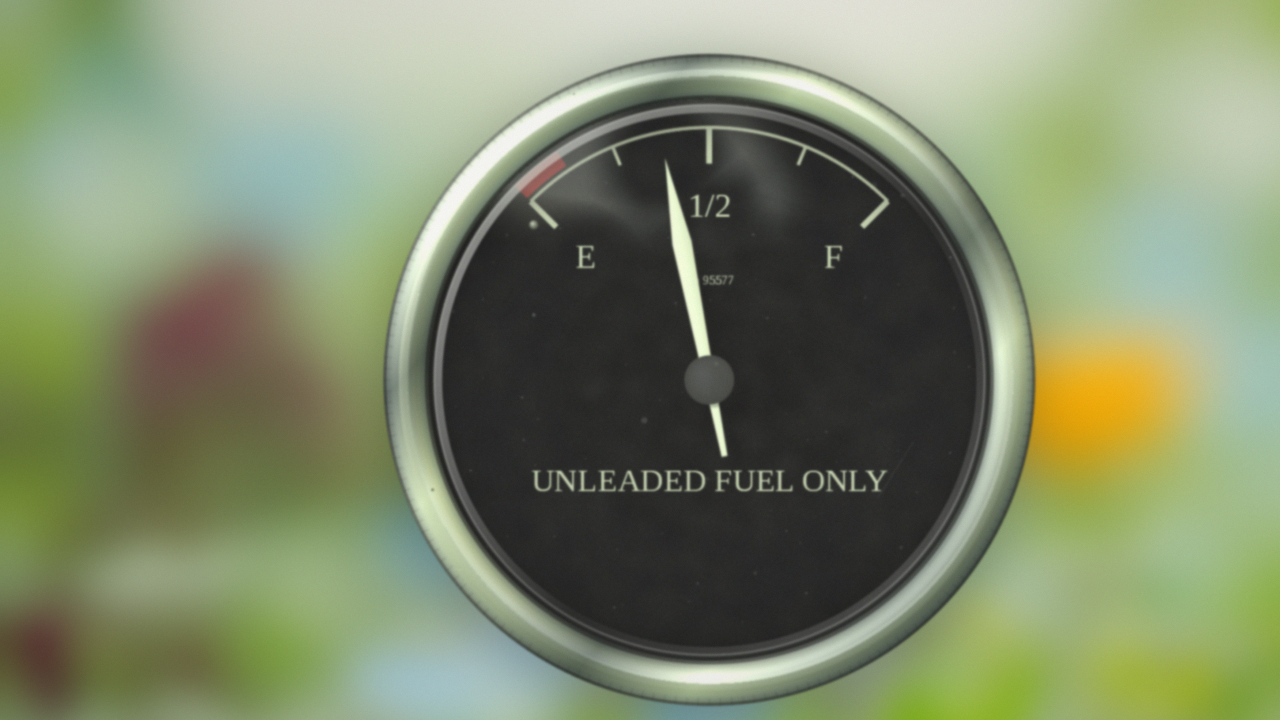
0.375
